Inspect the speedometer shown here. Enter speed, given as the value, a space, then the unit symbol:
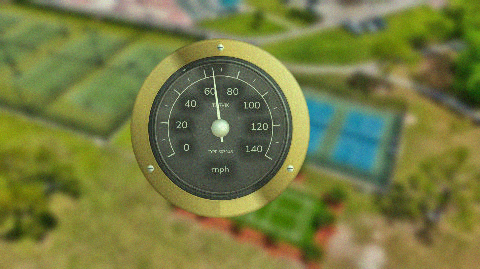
65 mph
